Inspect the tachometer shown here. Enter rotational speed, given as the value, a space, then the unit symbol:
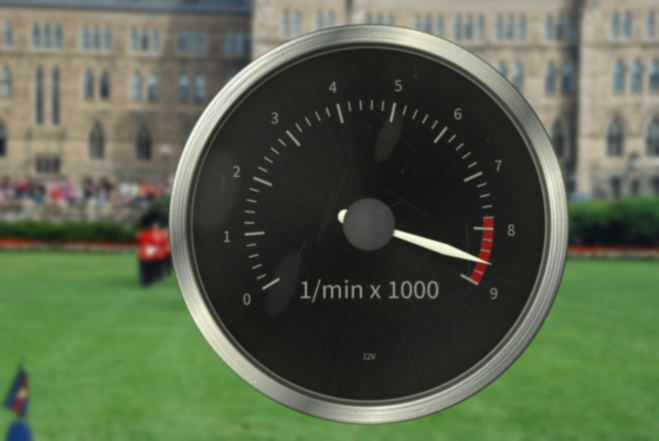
8600 rpm
